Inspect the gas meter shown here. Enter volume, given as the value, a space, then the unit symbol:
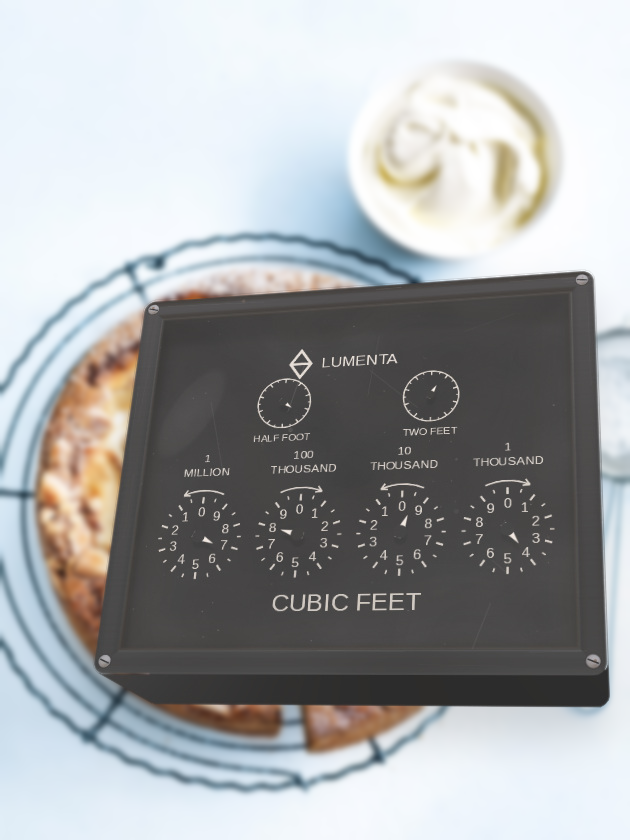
679400 ft³
